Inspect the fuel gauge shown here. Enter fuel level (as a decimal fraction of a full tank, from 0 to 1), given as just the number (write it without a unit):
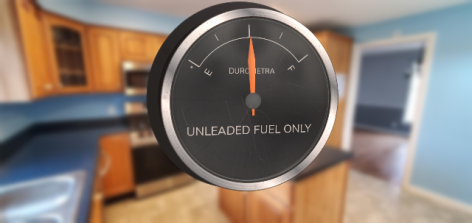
0.5
